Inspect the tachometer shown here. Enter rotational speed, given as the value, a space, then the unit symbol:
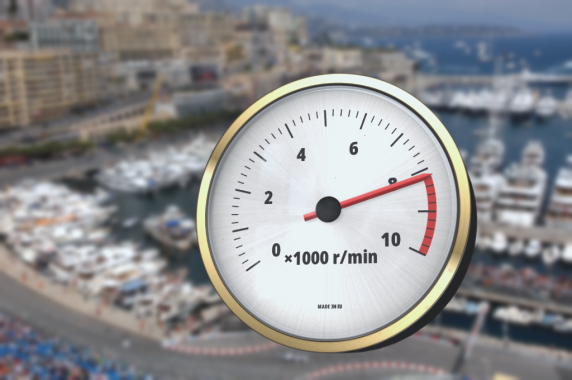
8200 rpm
